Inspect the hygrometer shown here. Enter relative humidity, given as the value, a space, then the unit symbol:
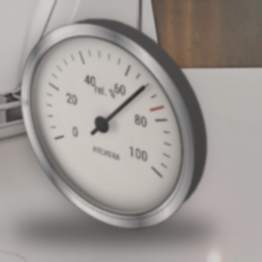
68 %
